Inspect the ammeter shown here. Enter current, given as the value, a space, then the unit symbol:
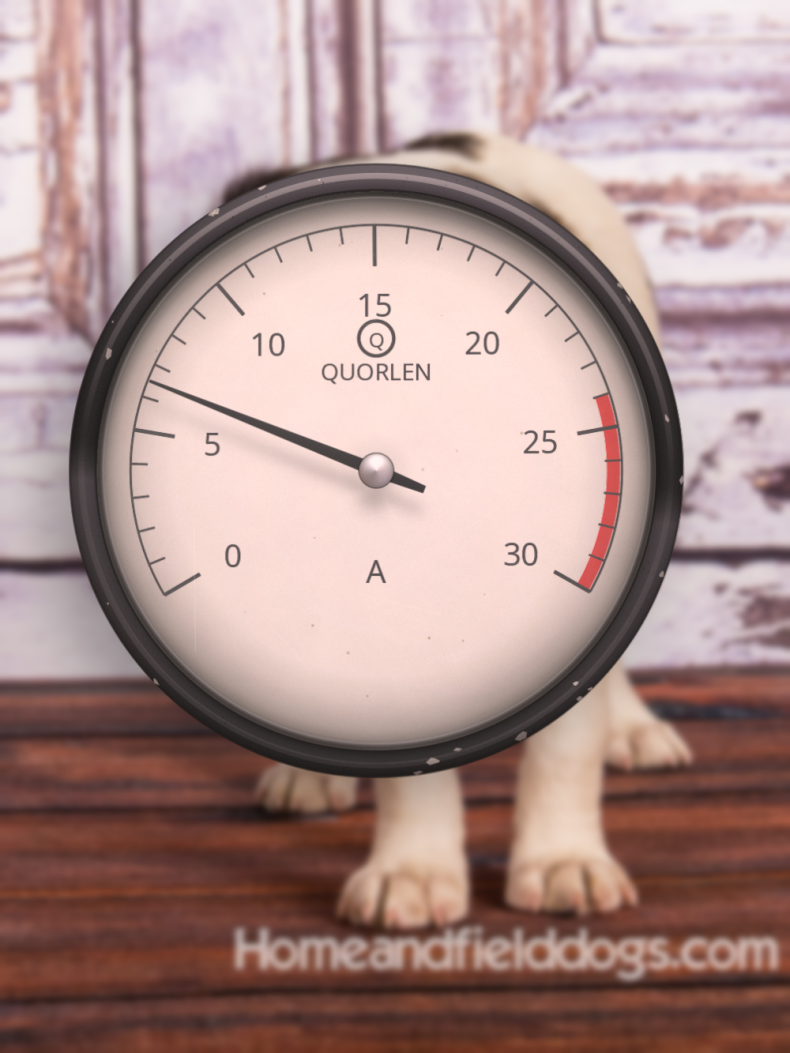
6.5 A
